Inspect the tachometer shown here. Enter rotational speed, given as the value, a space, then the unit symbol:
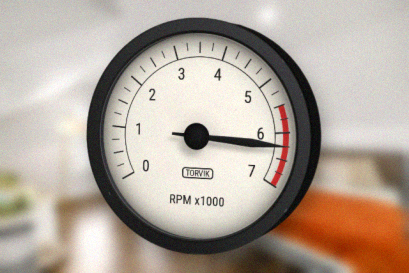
6250 rpm
